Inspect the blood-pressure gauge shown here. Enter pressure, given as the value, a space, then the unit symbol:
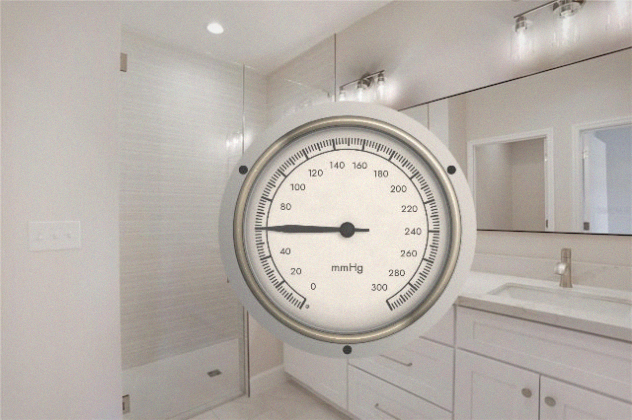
60 mmHg
